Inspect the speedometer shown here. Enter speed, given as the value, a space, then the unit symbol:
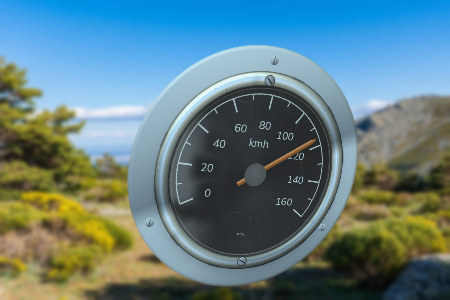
115 km/h
